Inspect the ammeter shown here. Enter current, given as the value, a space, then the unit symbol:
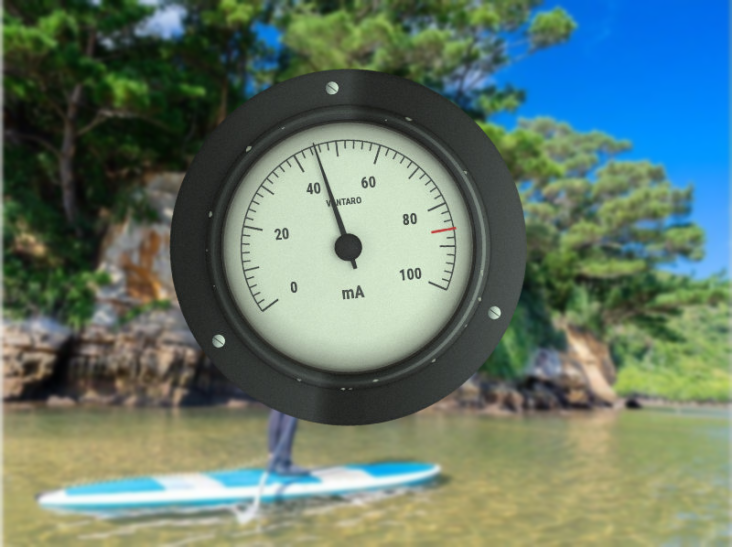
45 mA
